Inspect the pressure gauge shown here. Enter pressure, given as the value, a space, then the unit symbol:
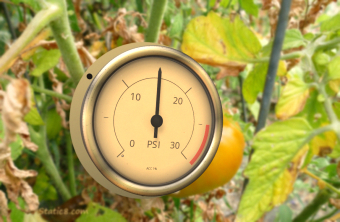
15 psi
